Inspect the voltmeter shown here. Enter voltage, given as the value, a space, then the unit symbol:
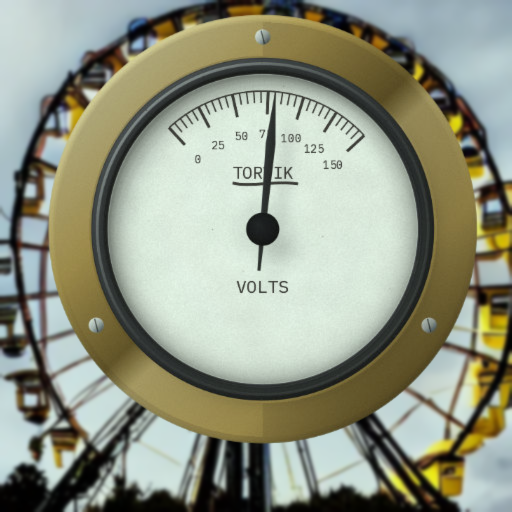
80 V
